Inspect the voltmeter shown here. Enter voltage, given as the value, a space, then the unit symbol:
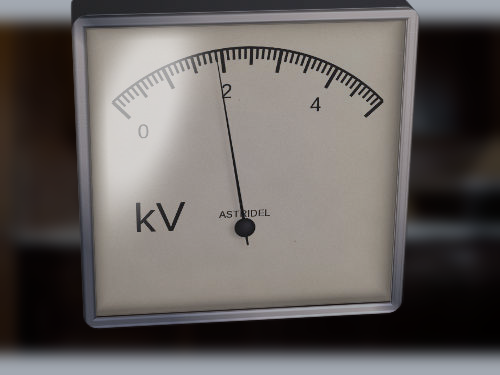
1.9 kV
